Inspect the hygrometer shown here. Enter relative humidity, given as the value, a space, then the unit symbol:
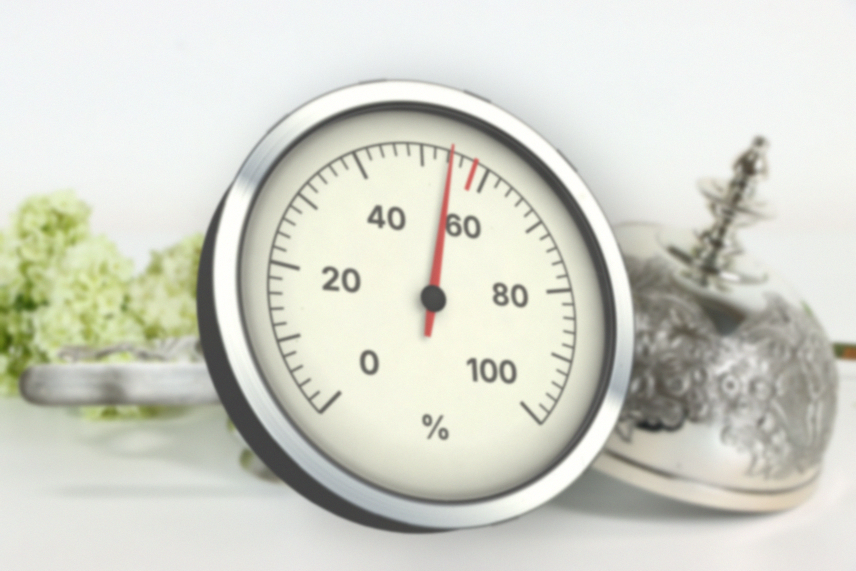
54 %
